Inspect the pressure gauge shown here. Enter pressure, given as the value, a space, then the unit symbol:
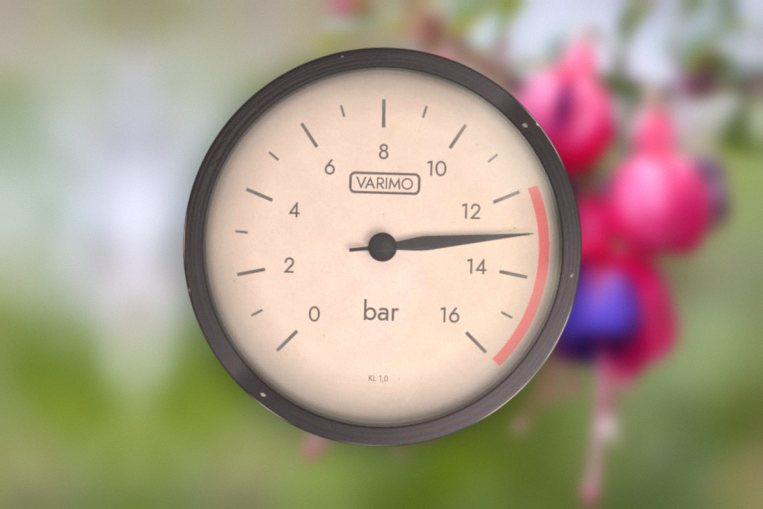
13 bar
